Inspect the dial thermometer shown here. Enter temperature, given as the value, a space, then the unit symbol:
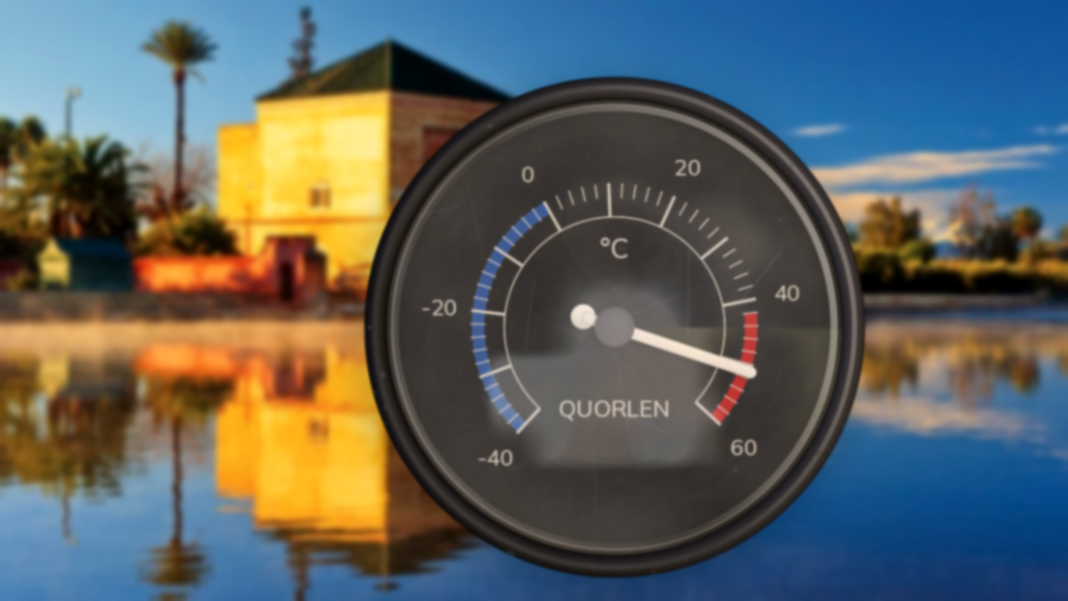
51 °C
